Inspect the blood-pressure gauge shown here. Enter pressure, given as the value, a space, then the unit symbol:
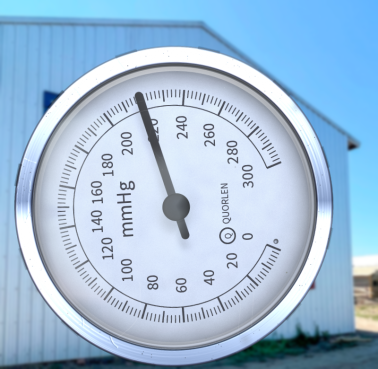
218 mmHg
